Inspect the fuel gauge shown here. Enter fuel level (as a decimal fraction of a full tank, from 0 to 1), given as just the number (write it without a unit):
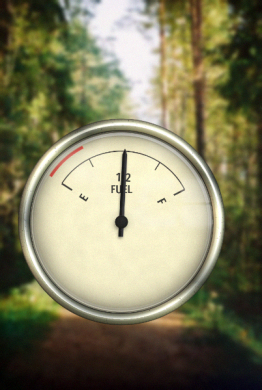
0.5
